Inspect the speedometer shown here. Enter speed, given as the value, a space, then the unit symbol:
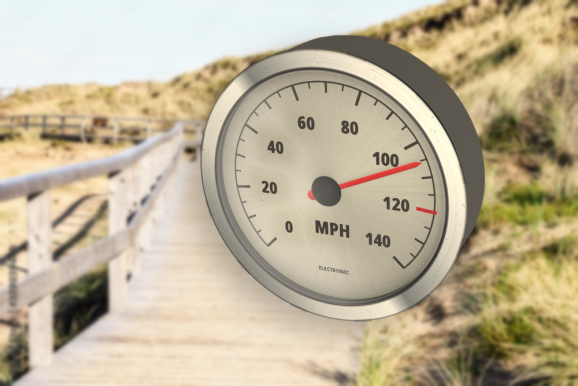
105 mph
